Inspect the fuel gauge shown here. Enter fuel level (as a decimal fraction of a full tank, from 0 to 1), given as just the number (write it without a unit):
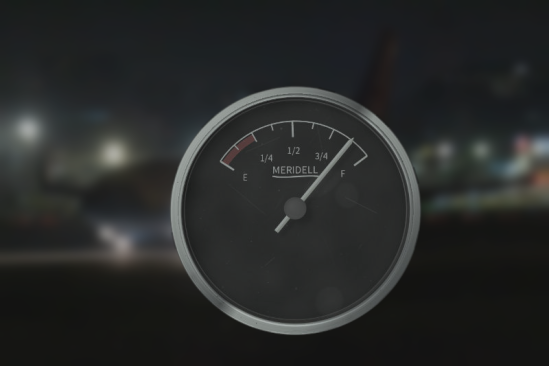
0.875
